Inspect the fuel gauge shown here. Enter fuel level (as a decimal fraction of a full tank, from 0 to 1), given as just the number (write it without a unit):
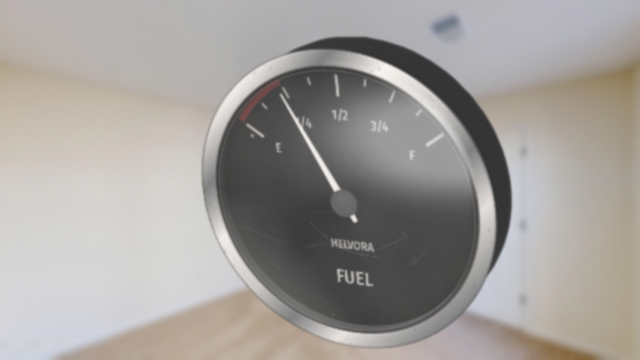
0.25
